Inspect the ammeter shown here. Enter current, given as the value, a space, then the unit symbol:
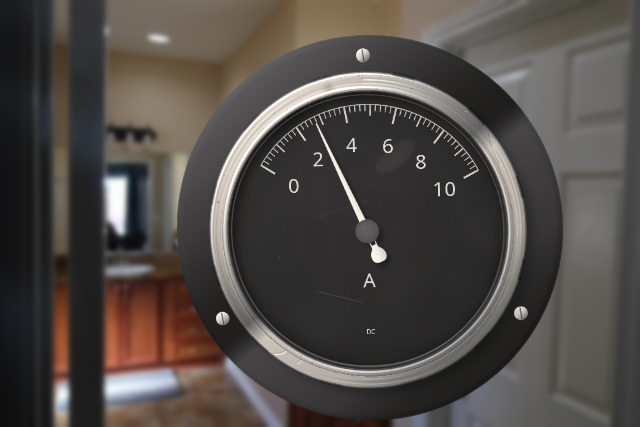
2.8 A
